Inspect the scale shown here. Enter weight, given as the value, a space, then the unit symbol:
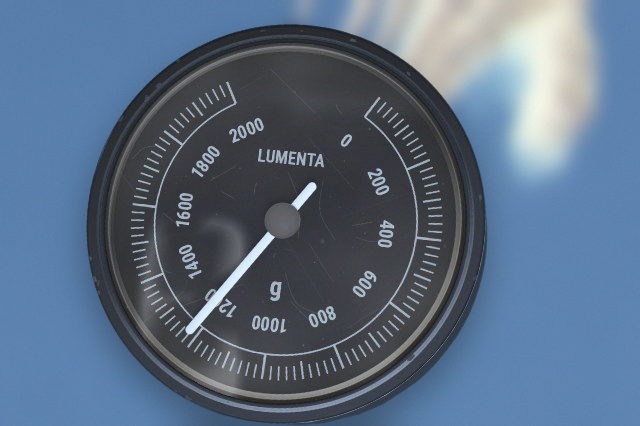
1220 g
